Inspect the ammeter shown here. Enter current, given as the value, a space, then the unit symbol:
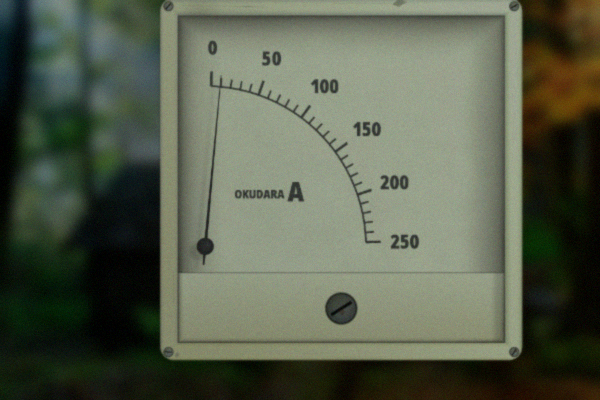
10 A
